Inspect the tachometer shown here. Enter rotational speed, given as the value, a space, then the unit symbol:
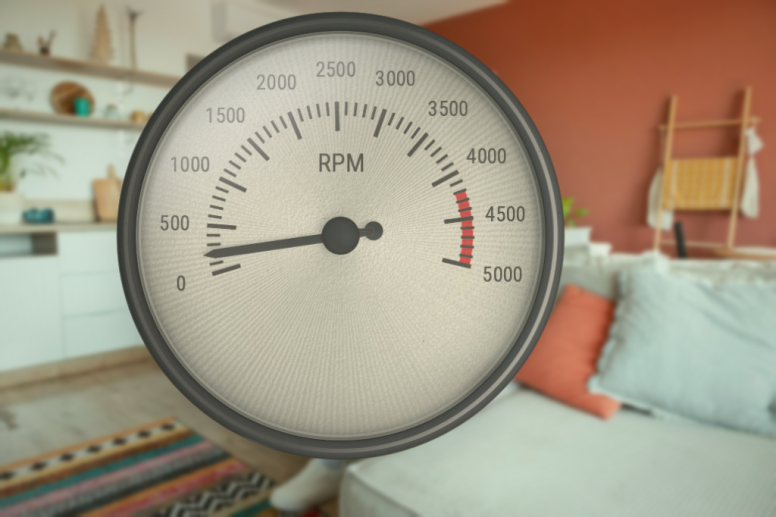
200 rpm
